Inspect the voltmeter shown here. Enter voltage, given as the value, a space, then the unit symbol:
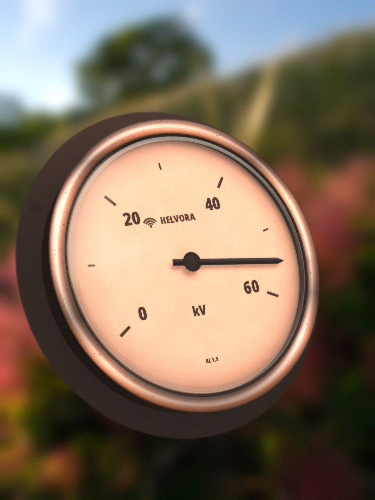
55 kV
